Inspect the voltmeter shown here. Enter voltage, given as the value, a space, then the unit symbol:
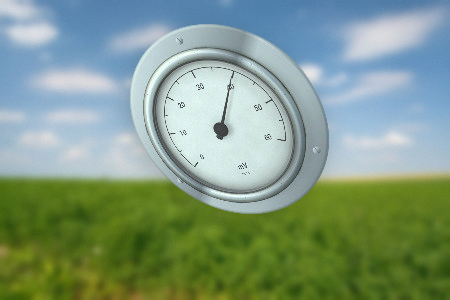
40 mV
